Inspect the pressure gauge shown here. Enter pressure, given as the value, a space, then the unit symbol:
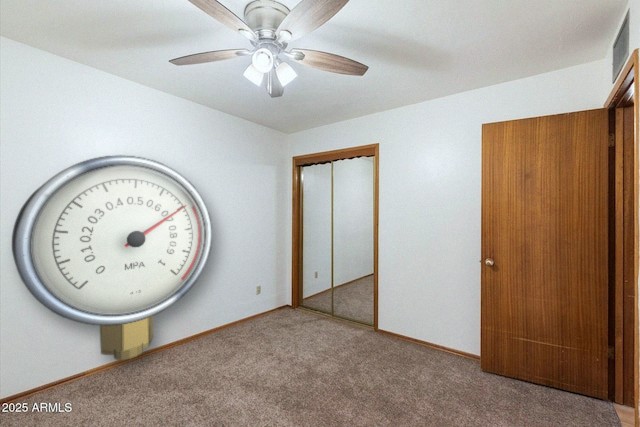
0.7 MPa
